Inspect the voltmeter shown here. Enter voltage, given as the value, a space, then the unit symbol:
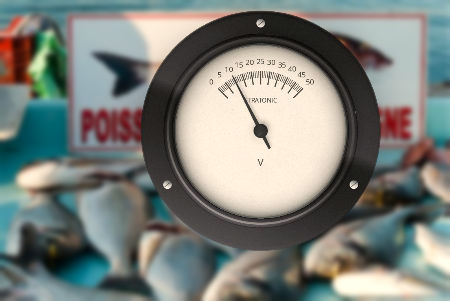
10 V
